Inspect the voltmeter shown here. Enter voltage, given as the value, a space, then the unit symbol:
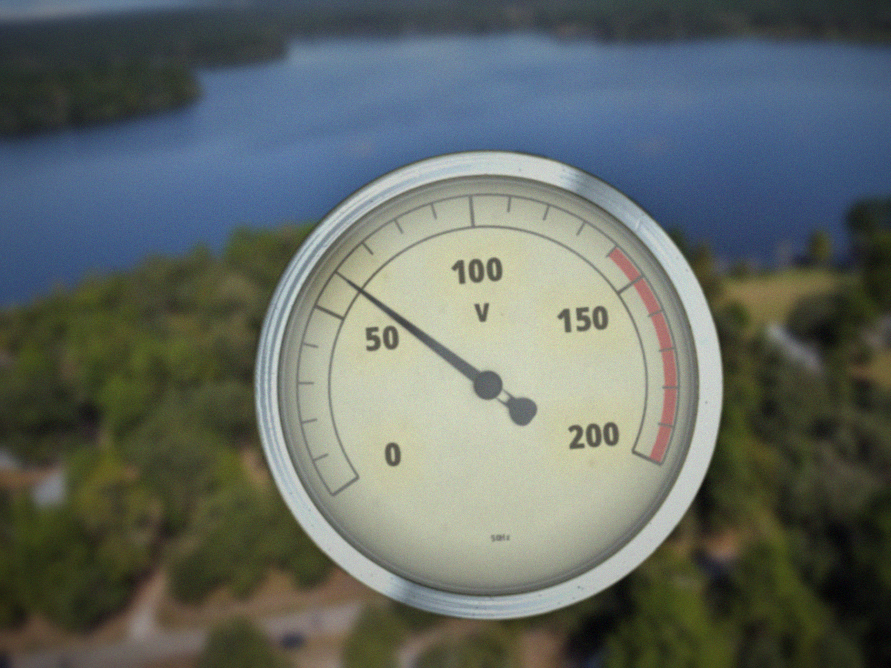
60 V
